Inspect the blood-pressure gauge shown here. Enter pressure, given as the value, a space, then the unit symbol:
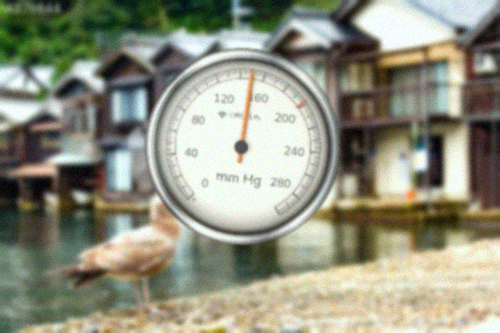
150 mmHg
